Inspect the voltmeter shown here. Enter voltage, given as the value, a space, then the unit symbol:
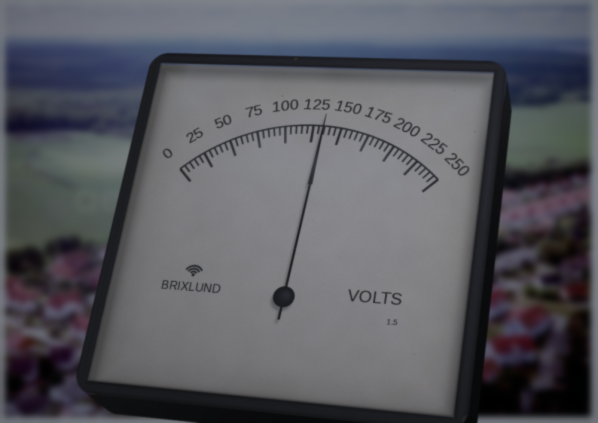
135 V
